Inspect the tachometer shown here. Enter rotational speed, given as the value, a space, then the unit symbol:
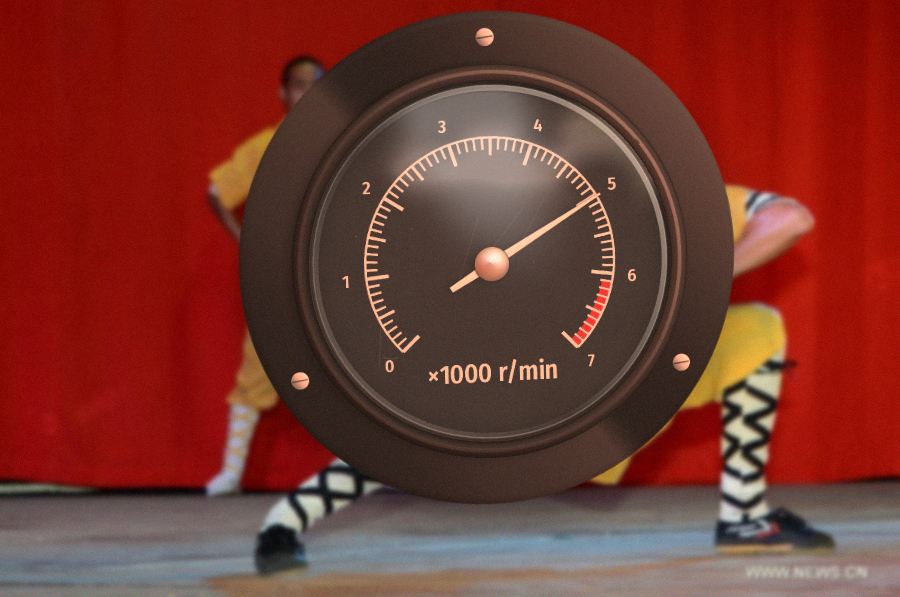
5000 rpm
